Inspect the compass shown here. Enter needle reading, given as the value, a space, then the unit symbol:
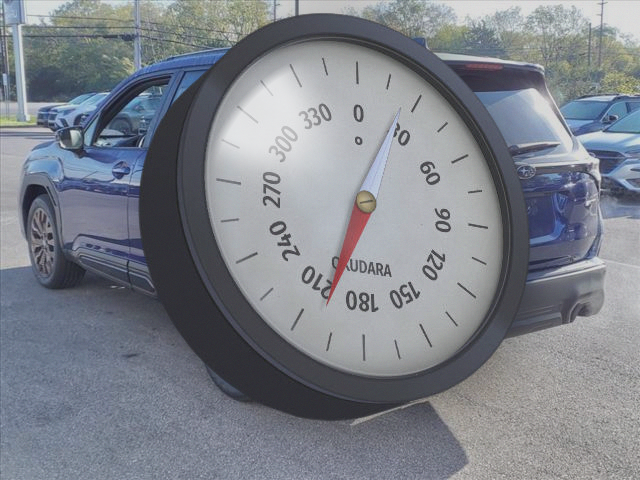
202.5 °
